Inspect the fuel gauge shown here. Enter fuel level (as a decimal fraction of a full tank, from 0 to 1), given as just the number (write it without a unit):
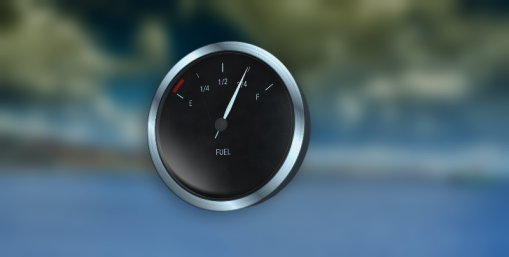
0.75
